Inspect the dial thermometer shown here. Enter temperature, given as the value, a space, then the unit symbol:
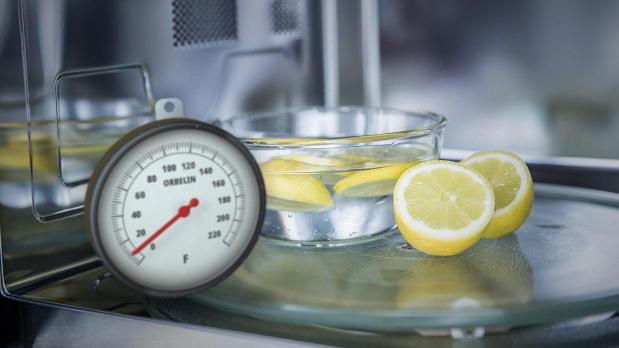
10 °F
